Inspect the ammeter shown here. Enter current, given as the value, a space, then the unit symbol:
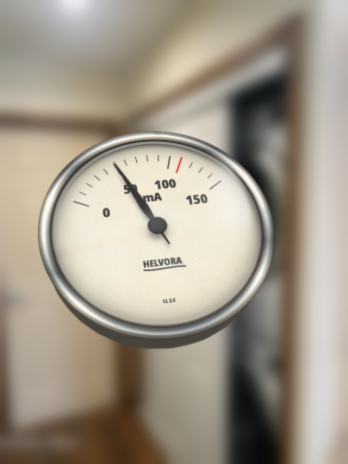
50 mA
